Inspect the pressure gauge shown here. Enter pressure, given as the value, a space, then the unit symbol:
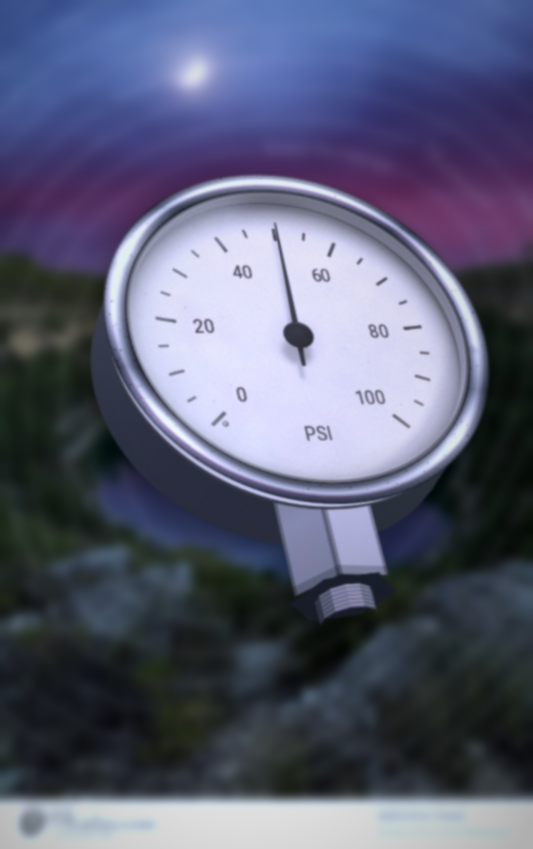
50 psi
